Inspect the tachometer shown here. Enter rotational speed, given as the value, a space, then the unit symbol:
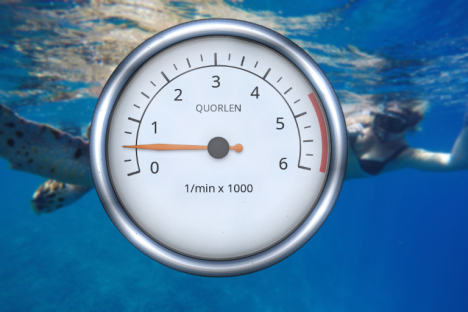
500 rpm
